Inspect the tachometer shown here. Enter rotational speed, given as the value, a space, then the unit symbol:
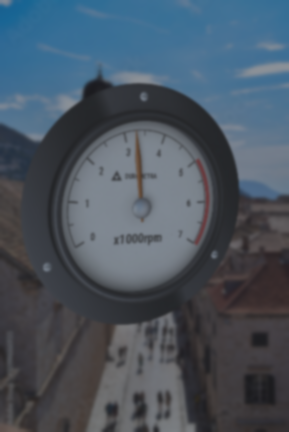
3250 rpm
